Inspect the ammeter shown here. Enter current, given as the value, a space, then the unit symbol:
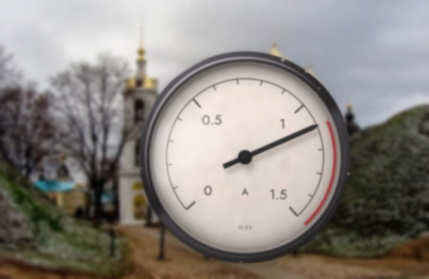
1.1 A
